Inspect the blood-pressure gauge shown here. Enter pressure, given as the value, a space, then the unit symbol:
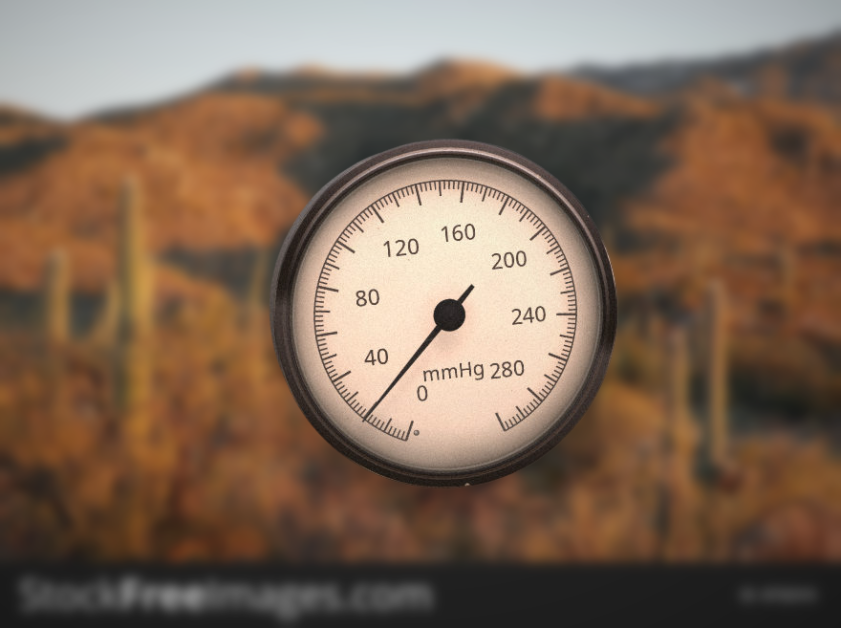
20 mmHg
